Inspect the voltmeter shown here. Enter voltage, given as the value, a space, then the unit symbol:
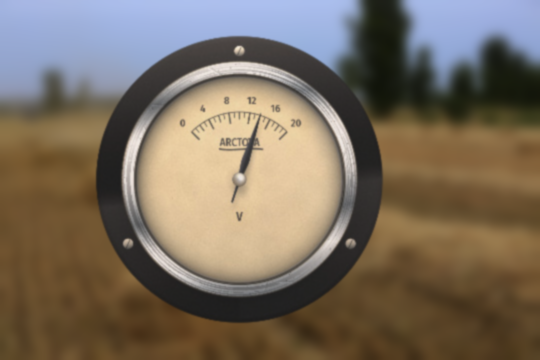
14 V
